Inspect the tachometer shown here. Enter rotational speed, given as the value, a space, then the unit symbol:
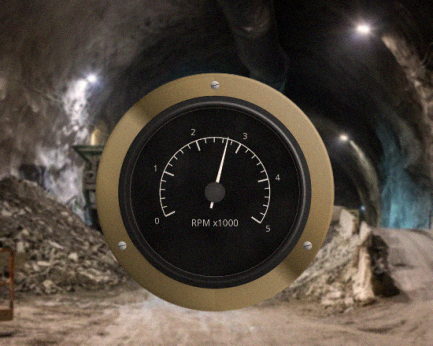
2700 rpm
